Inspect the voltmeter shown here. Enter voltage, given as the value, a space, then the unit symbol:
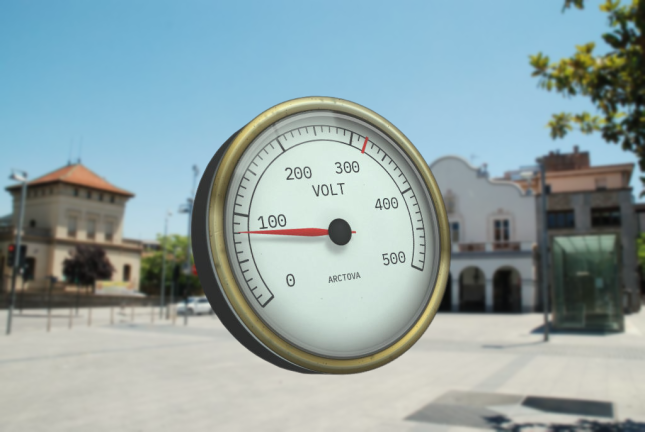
80 V
